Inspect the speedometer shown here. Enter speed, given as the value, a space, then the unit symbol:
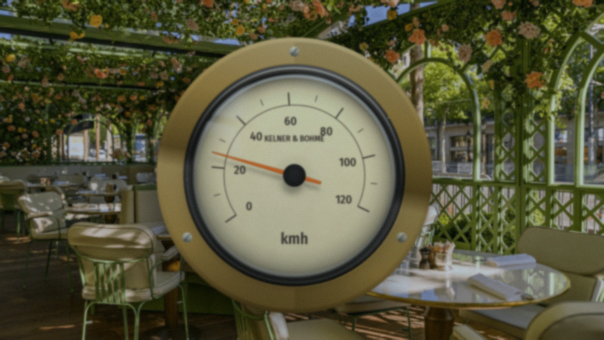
25 km/h
